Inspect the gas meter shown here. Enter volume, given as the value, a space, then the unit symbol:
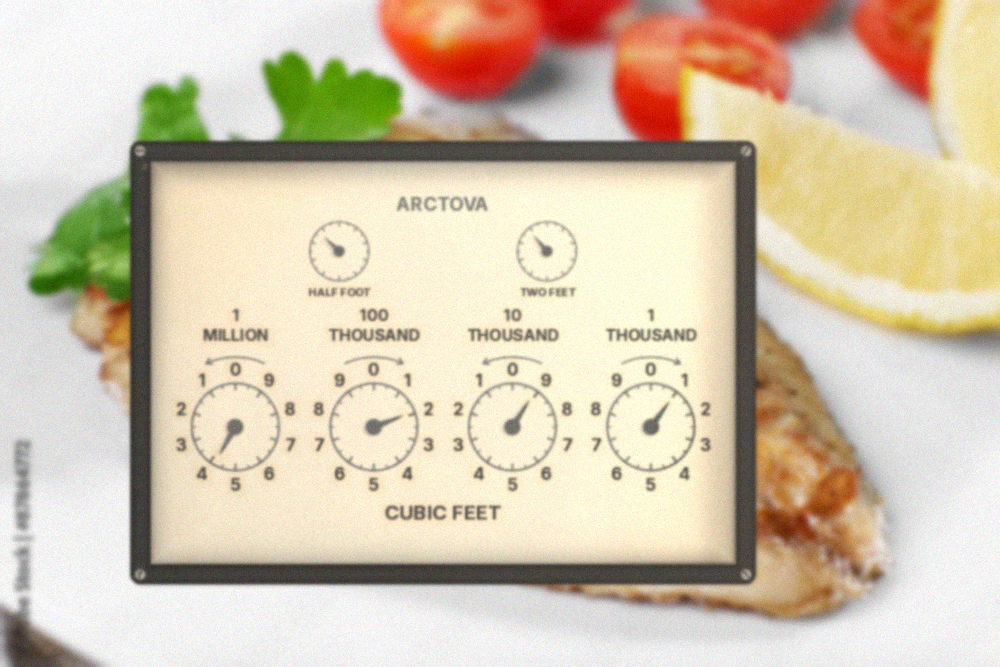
419100 ft³
